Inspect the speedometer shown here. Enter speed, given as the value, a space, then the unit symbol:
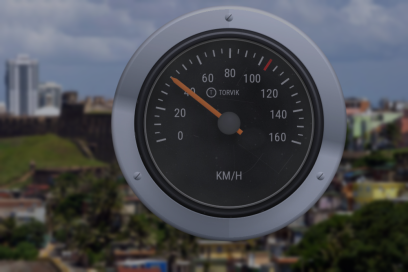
40 km/h
